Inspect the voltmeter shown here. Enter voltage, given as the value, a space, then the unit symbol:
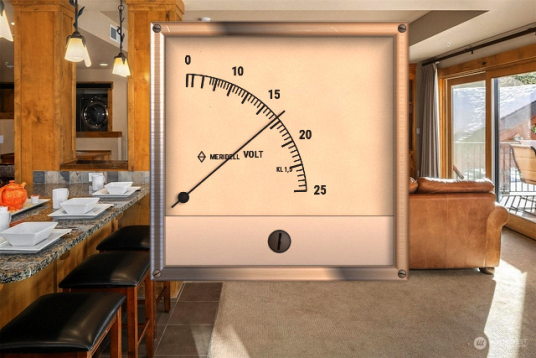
17 V
